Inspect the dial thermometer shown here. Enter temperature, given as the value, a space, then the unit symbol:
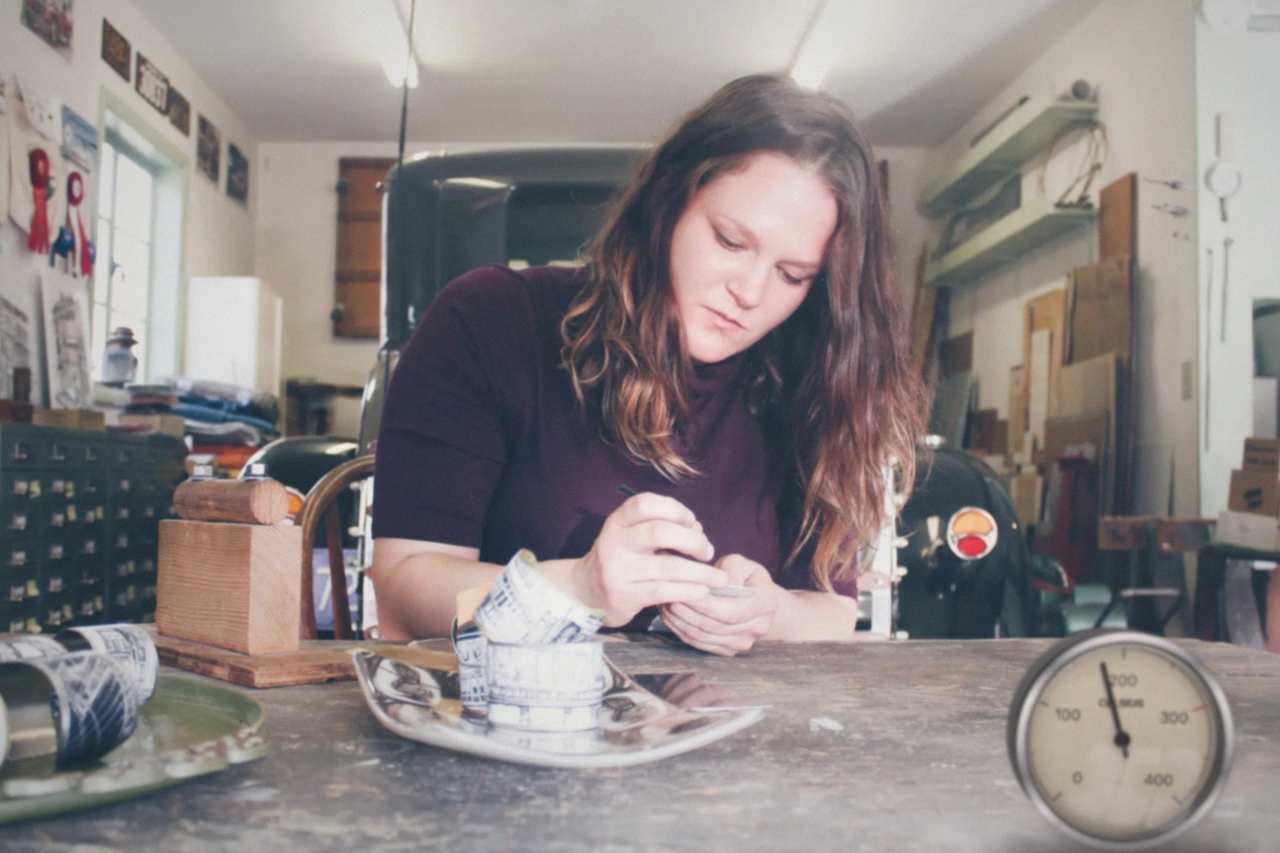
175 °C
